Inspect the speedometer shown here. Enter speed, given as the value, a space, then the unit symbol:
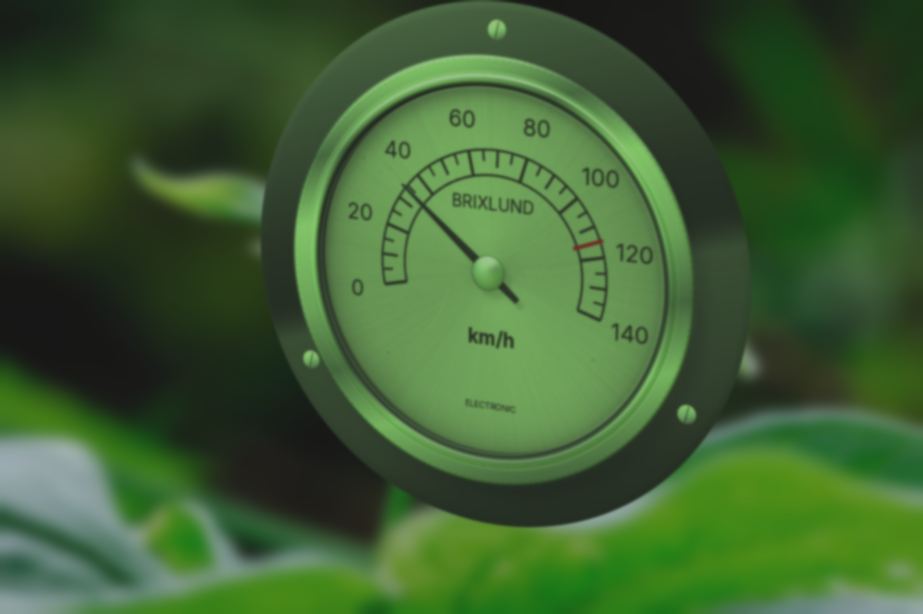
35 km/h
